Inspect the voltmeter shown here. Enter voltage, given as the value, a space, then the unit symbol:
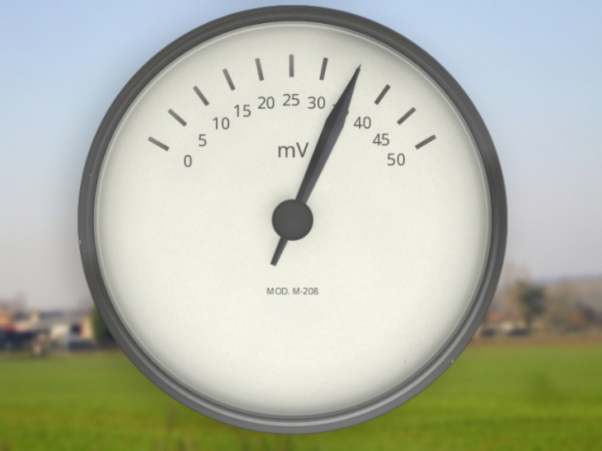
35 mV
